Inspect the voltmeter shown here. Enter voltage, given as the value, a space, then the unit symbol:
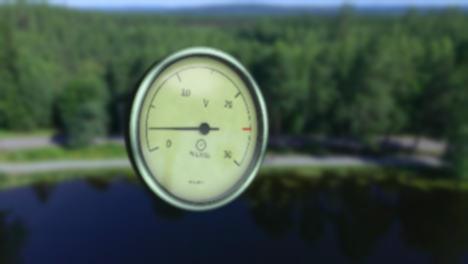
2.5 V
